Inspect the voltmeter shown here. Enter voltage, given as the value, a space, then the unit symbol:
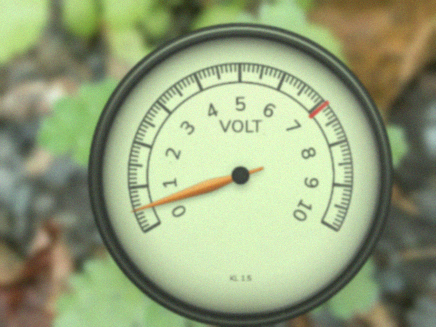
0.5 V
